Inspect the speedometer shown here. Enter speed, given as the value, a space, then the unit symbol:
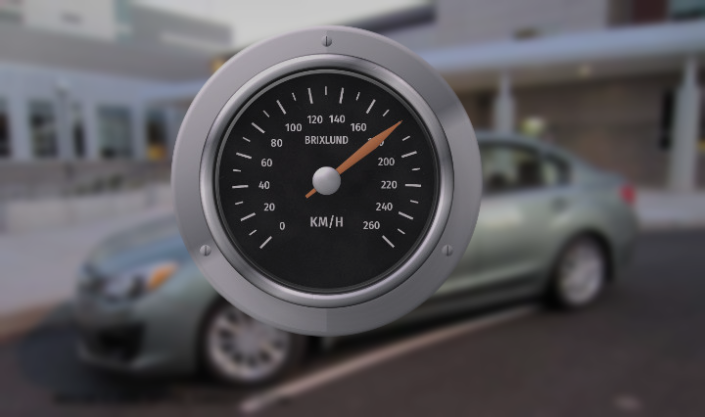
180 km/h
